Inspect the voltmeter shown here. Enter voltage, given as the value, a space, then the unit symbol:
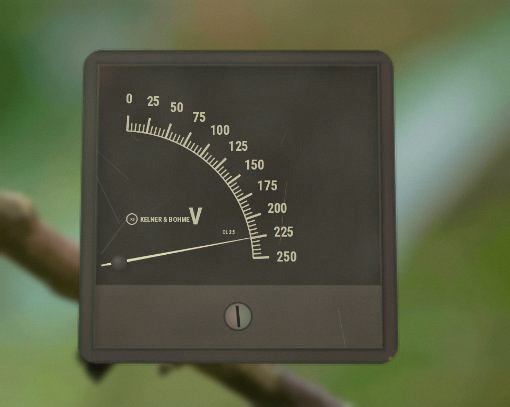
225 V
